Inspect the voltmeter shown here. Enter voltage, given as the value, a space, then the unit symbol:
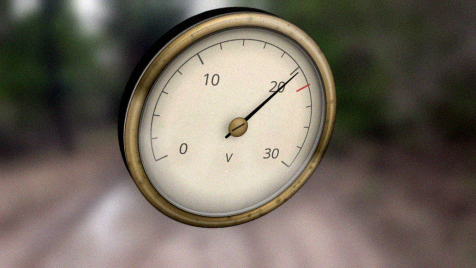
20 V
